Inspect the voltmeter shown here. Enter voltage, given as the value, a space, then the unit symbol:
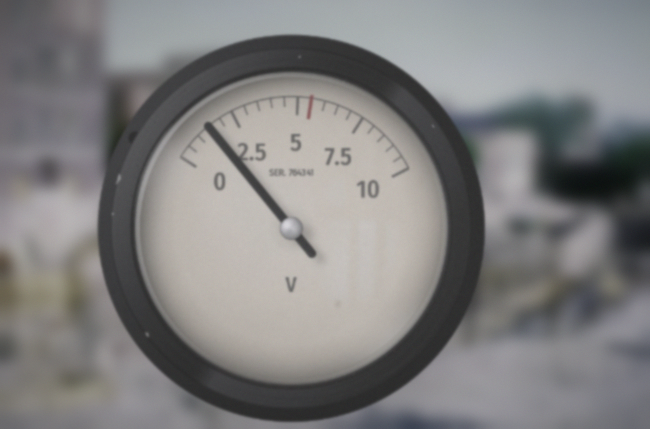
1.5 V
